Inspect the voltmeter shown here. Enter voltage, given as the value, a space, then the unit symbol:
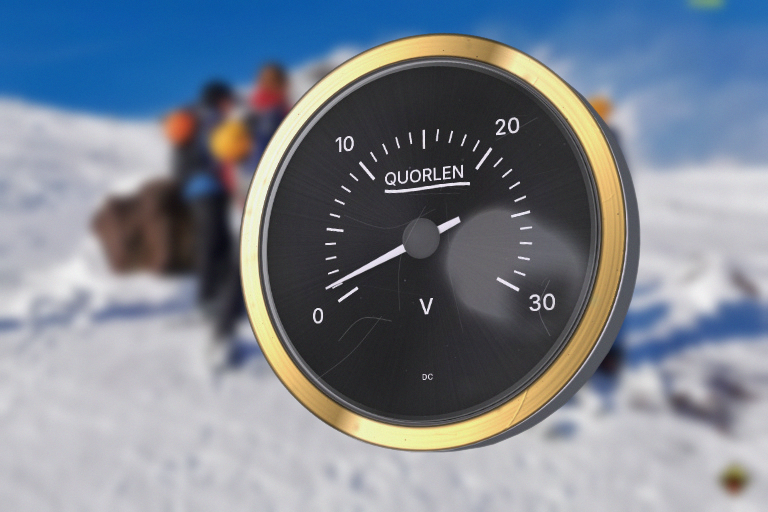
1 V
